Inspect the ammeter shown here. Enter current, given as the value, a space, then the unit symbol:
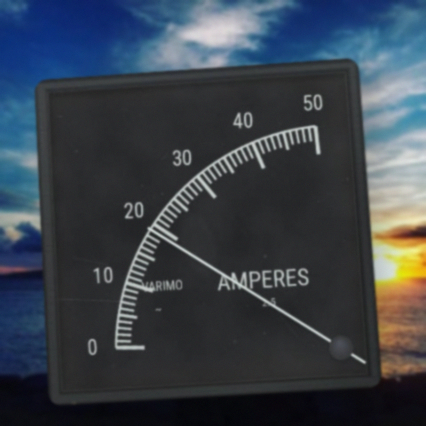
19 A
